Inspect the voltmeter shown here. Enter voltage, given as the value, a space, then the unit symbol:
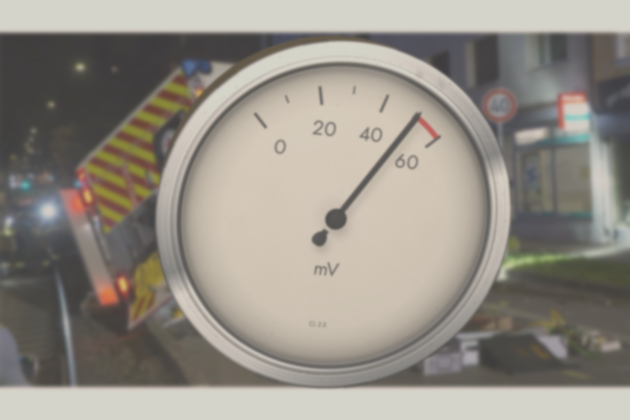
50 mV
